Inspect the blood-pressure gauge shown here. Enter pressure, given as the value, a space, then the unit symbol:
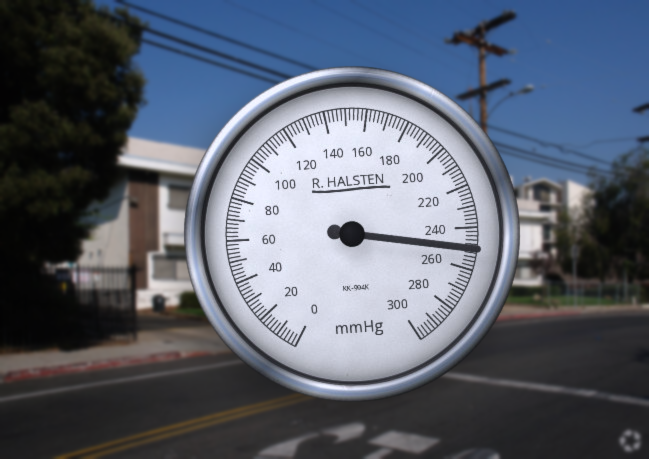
250 mmHg
